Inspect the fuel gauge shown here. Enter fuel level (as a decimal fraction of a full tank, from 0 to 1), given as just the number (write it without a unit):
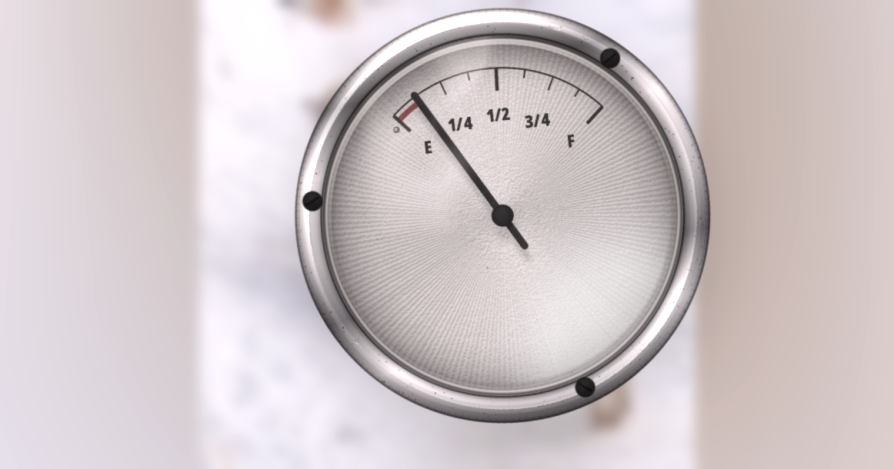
0.125
